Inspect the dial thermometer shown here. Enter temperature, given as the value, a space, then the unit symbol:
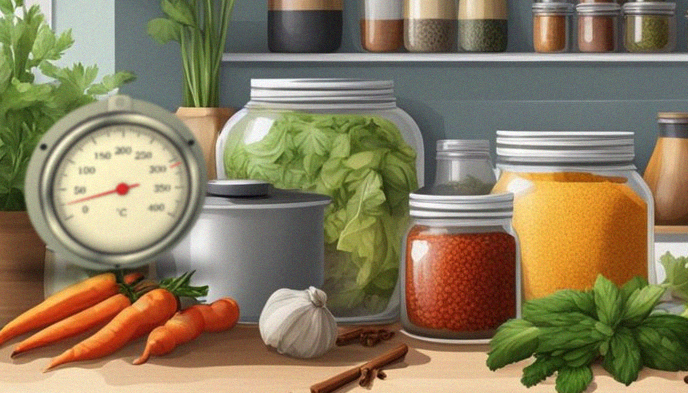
25 °C
